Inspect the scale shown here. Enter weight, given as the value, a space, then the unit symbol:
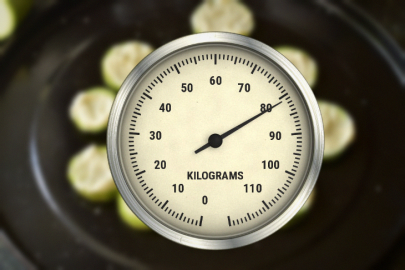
81 kg
